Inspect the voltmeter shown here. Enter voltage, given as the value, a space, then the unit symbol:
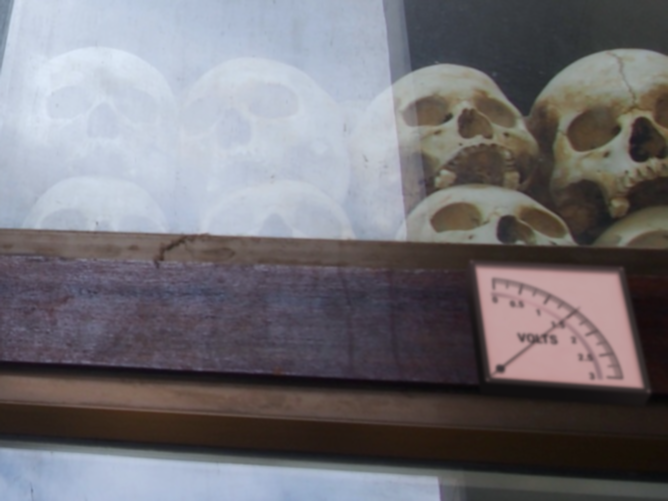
1.5 V
